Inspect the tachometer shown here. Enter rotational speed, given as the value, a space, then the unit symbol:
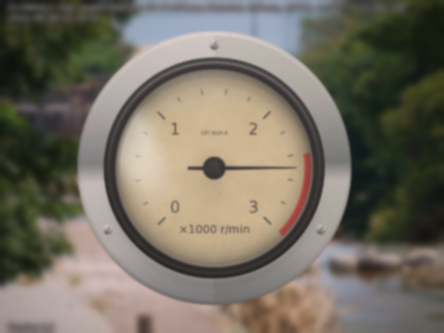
2500 rpm
